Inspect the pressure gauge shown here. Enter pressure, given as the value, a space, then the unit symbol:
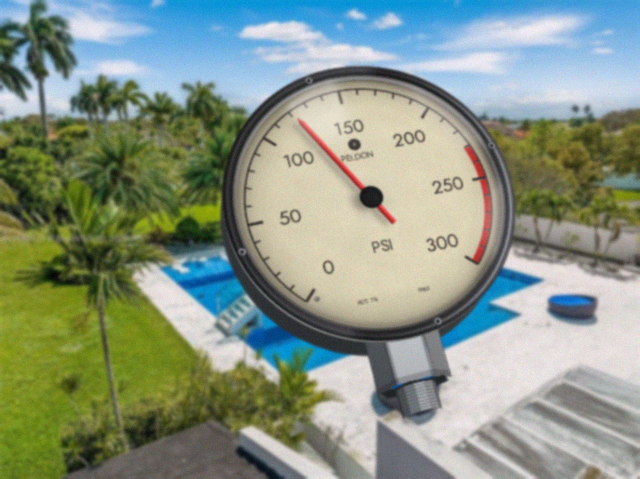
120 psi
